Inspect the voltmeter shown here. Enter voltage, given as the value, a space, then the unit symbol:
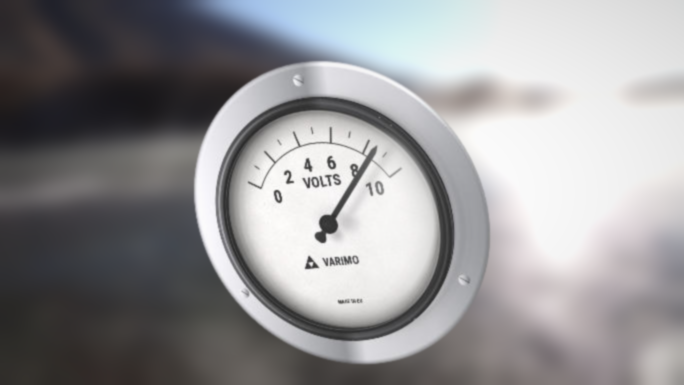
8.5 V
